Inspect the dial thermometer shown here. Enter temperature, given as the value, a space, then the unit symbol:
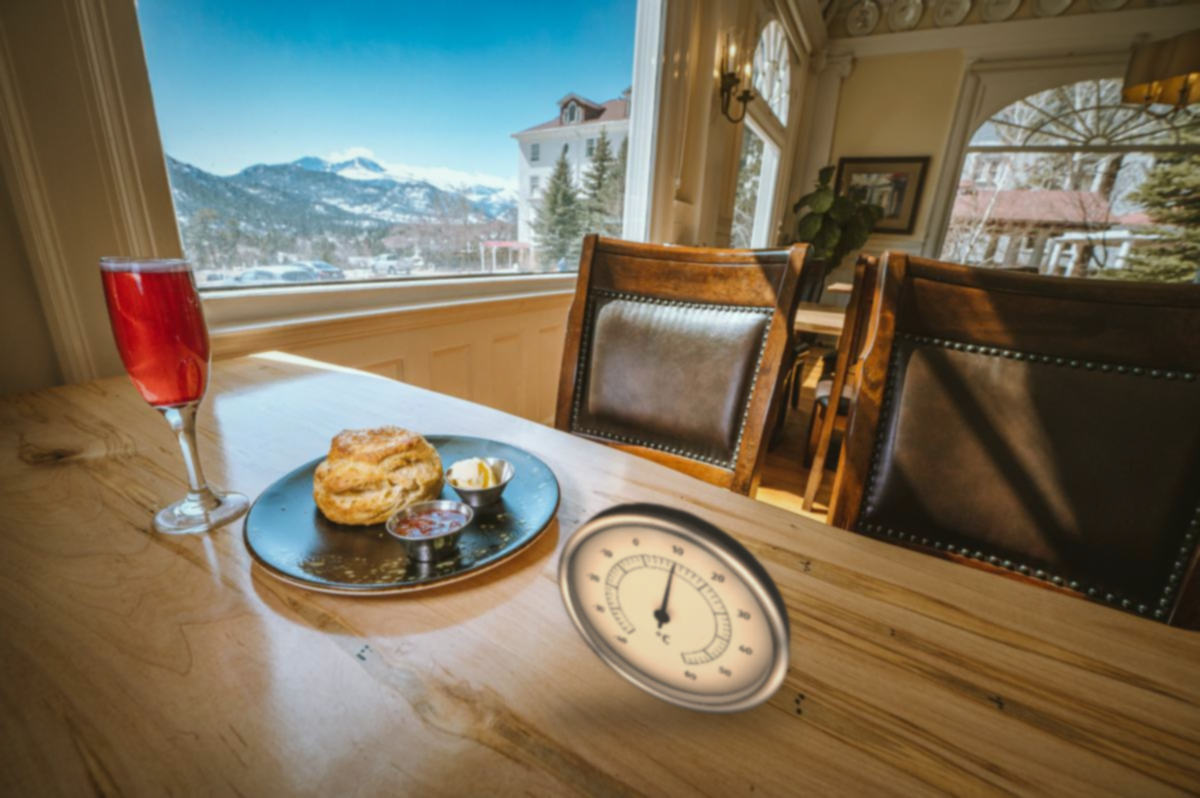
10 °C
